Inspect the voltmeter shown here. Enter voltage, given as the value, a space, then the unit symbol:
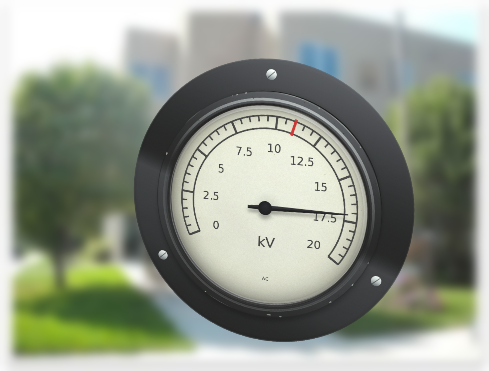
17 kV
